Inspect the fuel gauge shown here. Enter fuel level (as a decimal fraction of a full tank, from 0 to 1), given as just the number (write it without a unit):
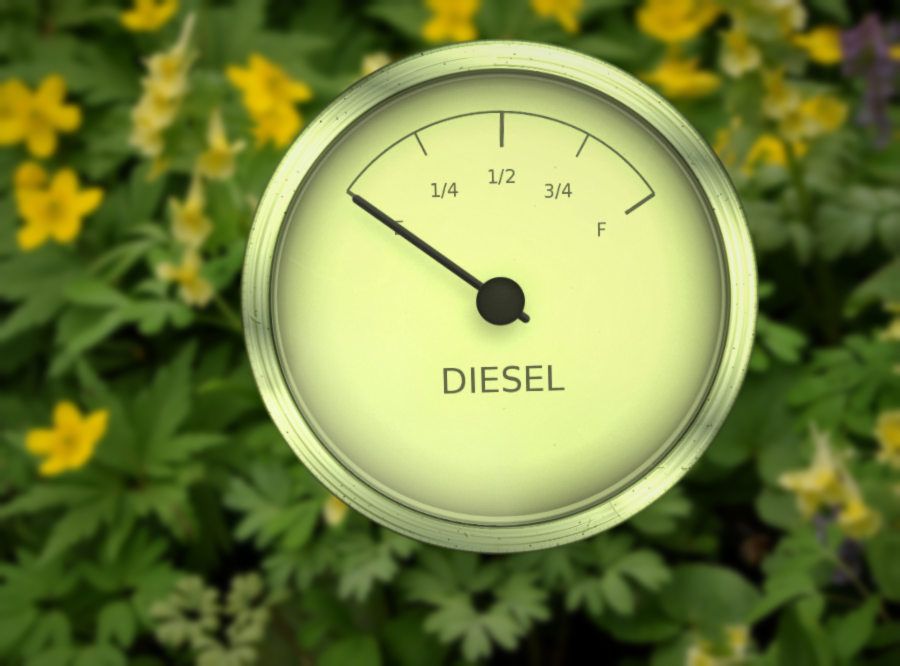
0
